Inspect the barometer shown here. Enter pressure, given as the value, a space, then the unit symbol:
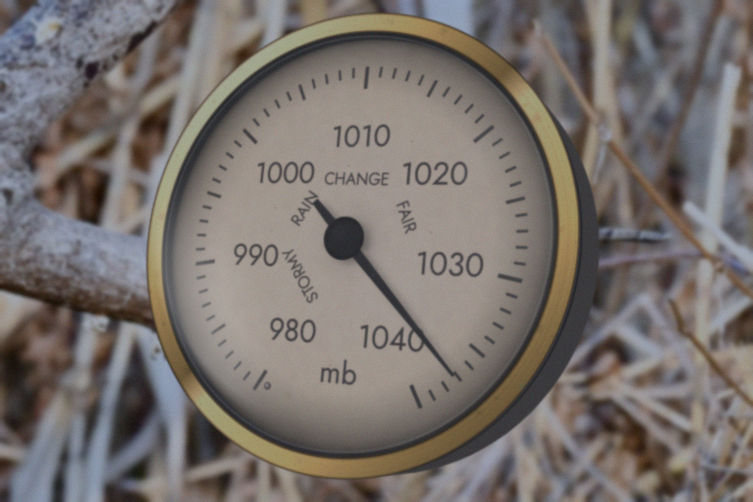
1037 mbar
